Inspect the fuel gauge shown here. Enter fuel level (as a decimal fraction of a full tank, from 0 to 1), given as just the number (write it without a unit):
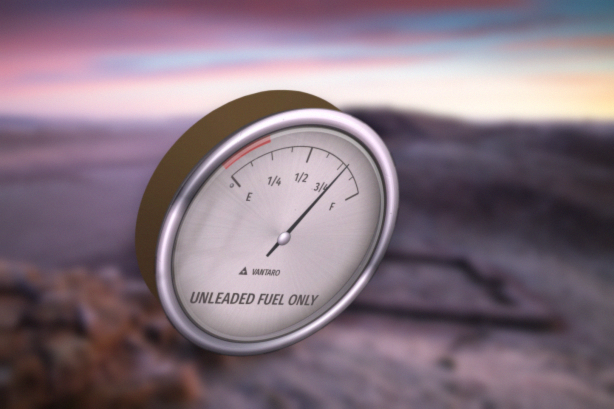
0.75
